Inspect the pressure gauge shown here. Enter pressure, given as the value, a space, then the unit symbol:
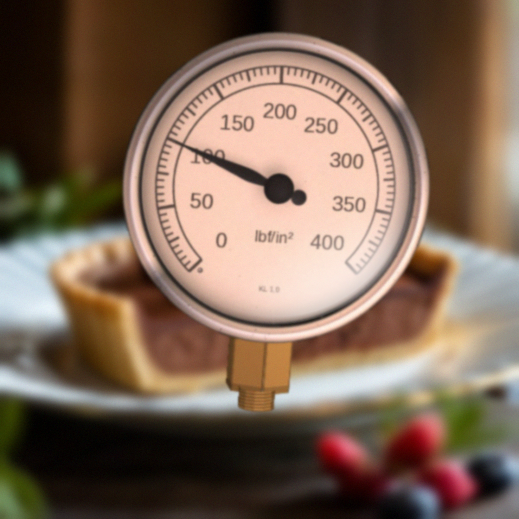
100 psi
